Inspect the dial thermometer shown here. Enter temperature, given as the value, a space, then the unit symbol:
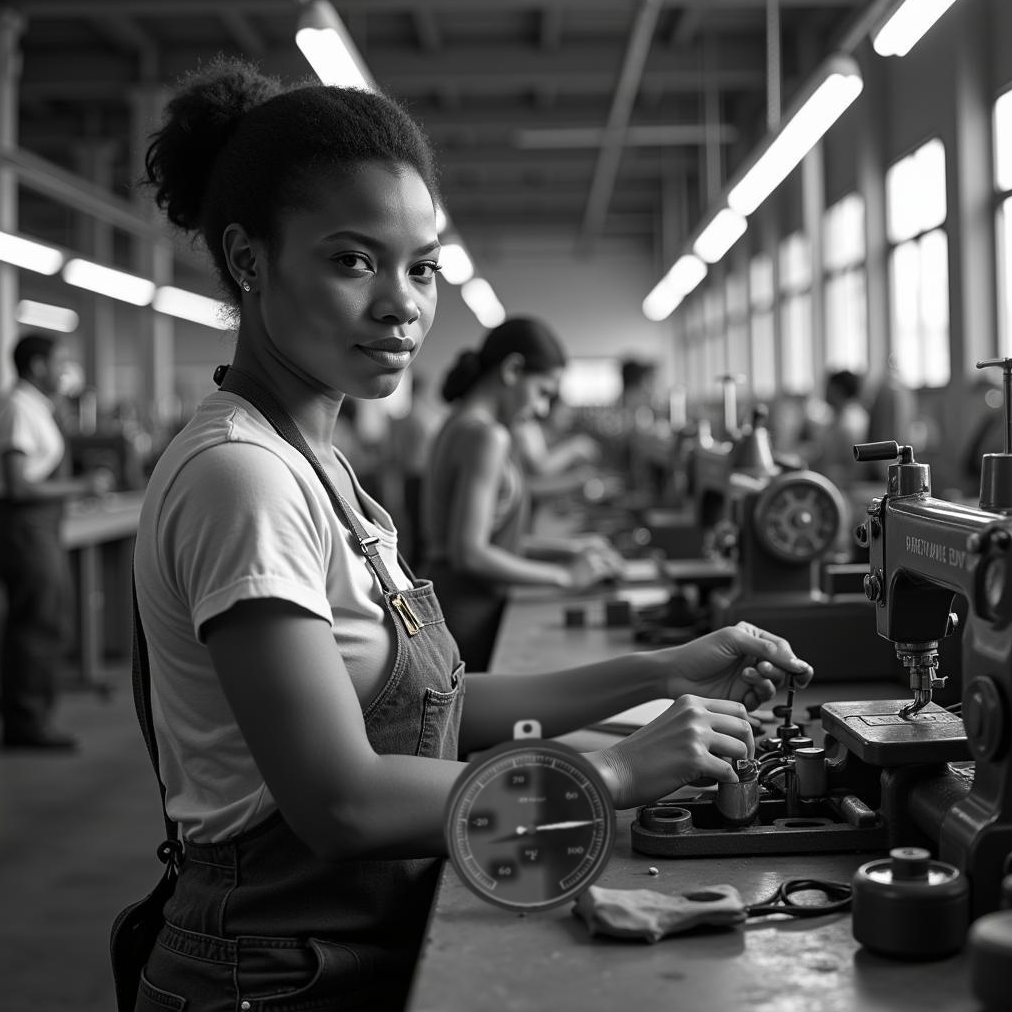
80 °F
